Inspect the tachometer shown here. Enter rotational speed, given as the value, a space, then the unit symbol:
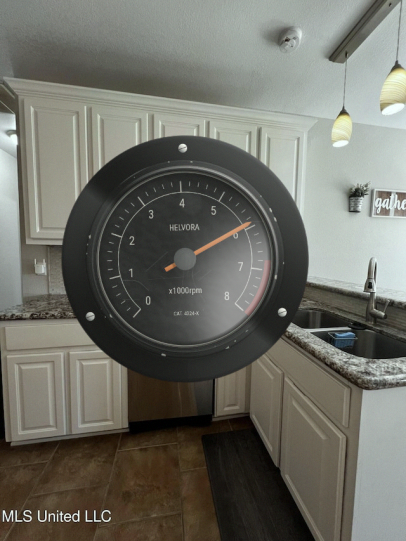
5900 rpm
